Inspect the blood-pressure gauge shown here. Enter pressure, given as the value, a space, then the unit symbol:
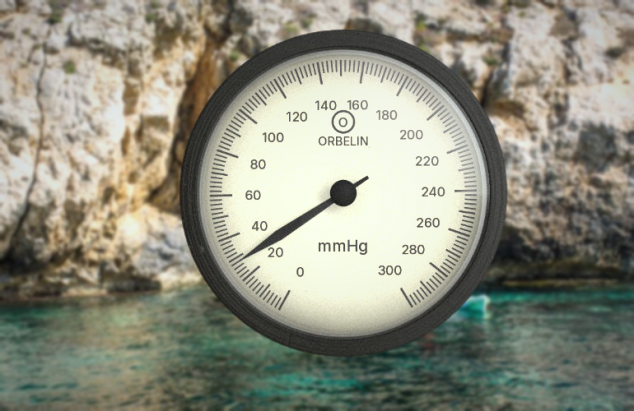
28 mmHg
